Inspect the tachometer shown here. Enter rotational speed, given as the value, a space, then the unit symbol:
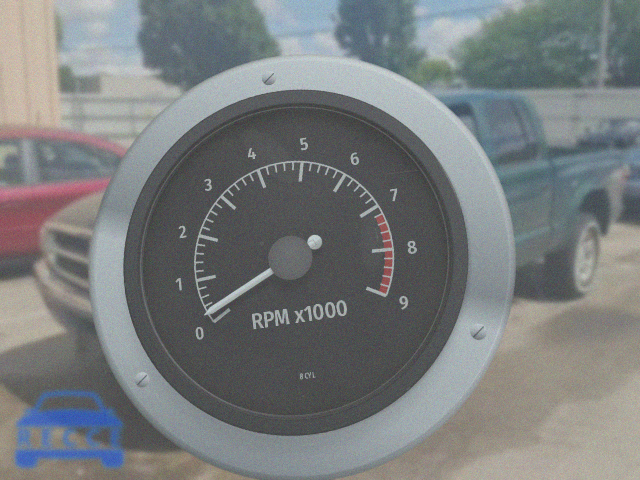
200 rpm
